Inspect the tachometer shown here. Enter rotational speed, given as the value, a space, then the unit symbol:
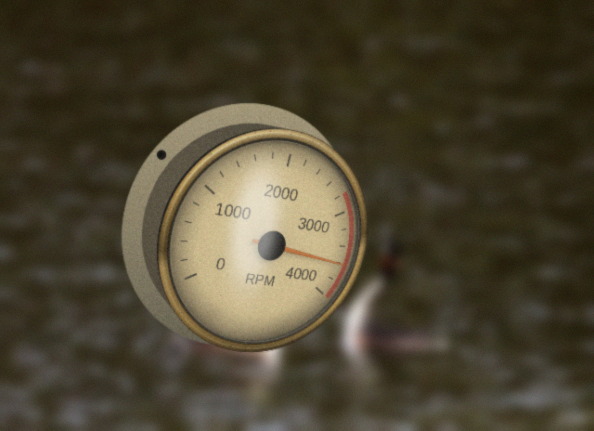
3600 rpm
